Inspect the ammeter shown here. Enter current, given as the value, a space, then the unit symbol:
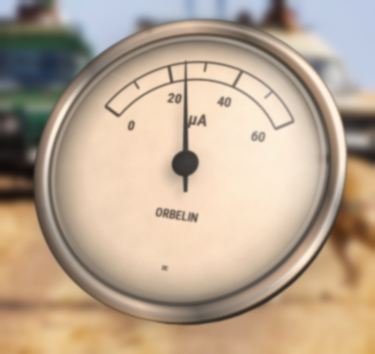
25 µA
